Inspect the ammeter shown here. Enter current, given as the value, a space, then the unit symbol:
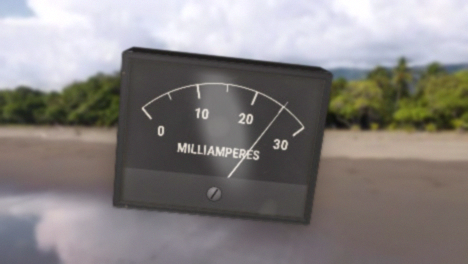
25 mA
